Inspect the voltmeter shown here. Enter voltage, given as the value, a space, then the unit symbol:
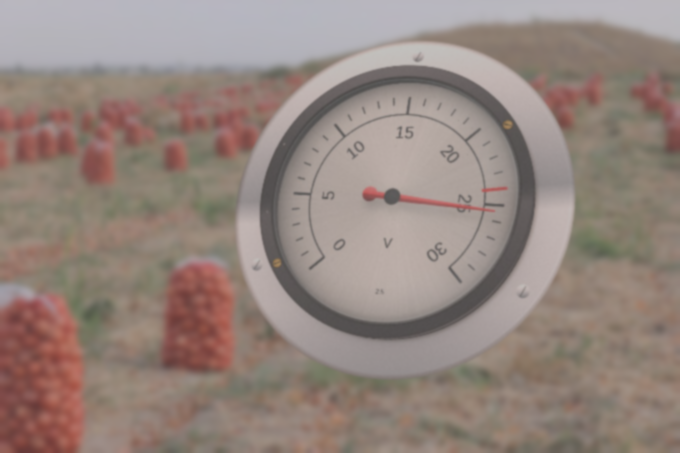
25.5 V
